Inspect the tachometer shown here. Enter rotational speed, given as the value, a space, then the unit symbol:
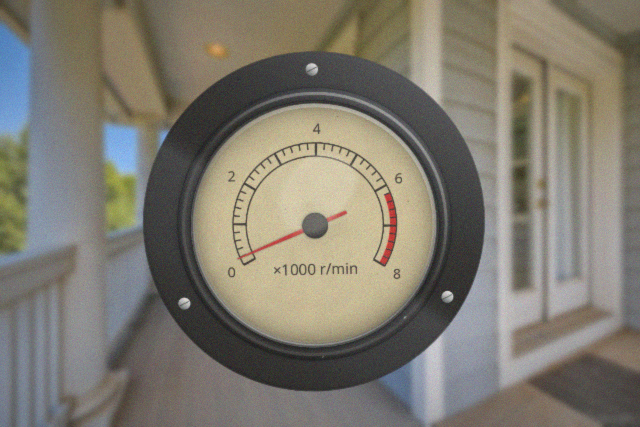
200 rpm
